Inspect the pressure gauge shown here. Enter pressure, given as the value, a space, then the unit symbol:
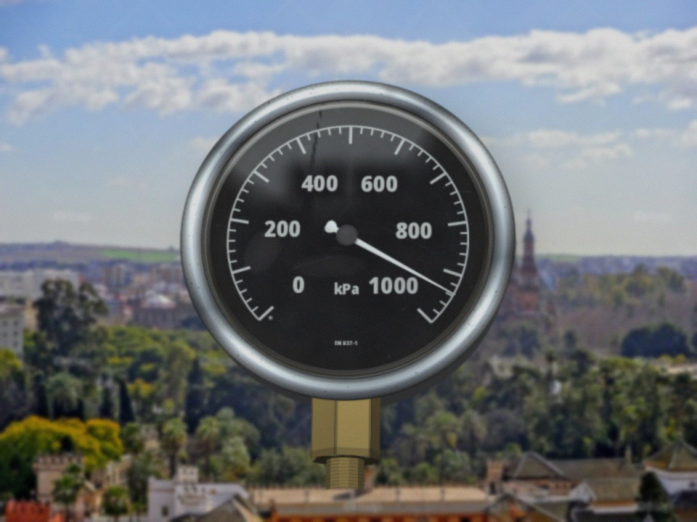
940 kPa
